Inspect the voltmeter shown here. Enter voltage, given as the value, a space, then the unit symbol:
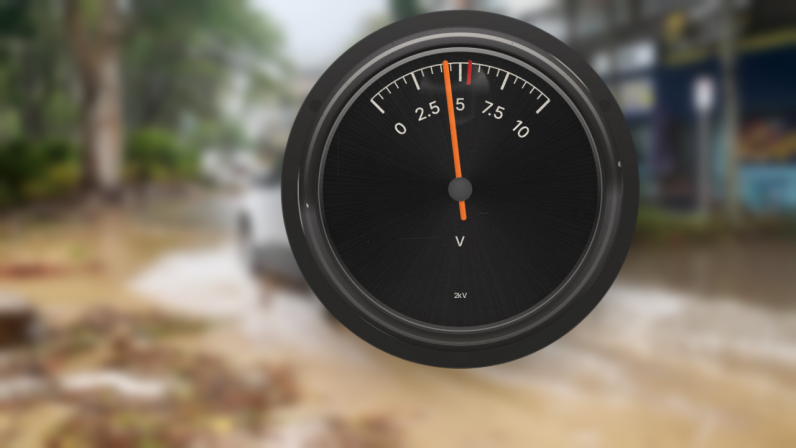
4.25 V
